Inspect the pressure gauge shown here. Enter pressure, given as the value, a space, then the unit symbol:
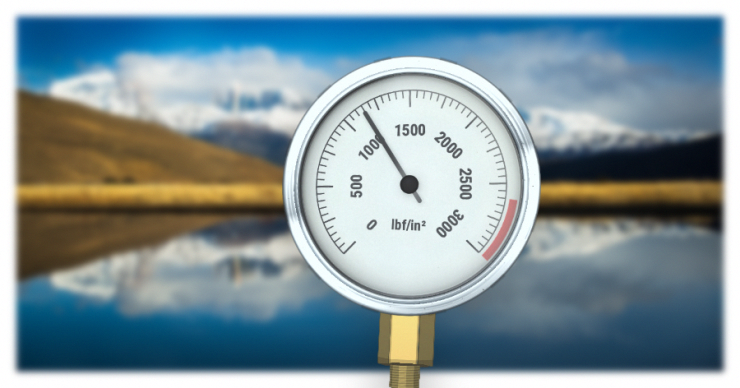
1150 psi
